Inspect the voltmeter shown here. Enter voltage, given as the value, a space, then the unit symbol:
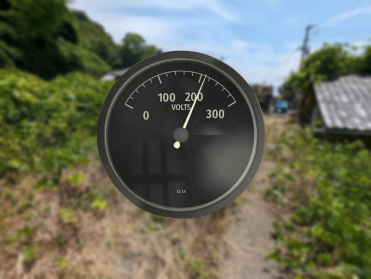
210 V
